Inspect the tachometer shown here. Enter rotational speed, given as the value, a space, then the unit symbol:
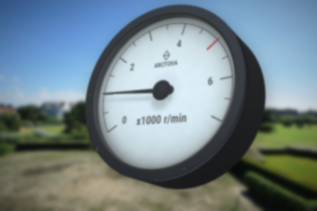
1000 rpm
